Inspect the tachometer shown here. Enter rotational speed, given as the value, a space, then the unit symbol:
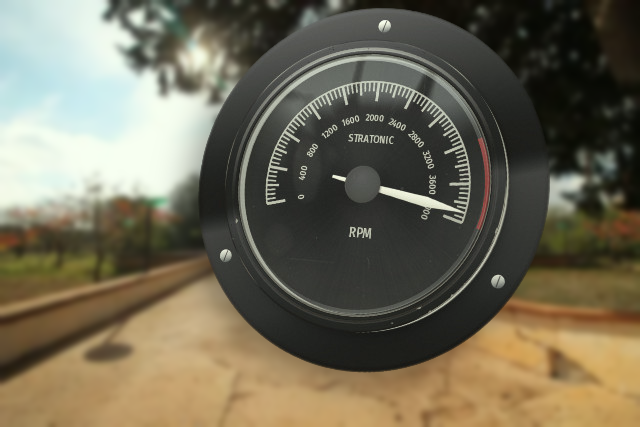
3900 rpm
